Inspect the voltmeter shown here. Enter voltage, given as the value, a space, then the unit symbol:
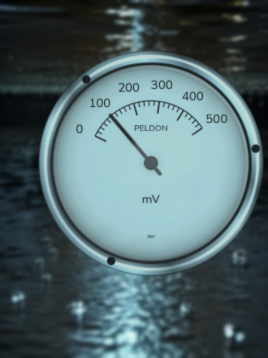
100 mV
